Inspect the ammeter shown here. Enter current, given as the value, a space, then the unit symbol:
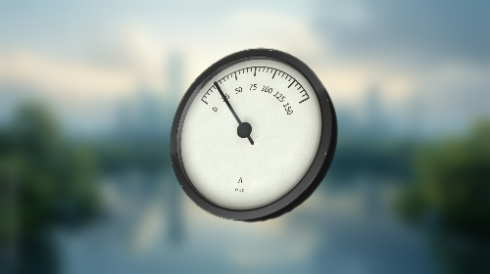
25 A
